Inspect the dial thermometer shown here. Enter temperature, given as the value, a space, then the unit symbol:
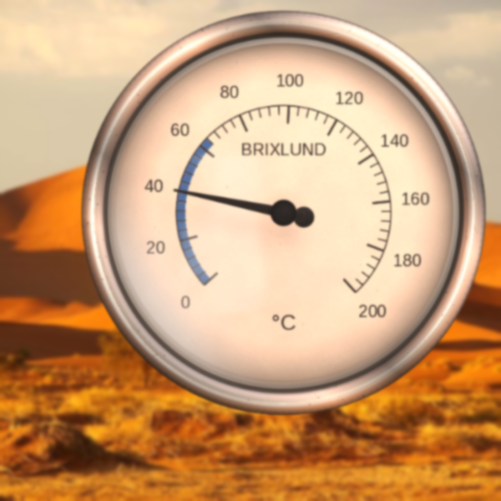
40 °C
